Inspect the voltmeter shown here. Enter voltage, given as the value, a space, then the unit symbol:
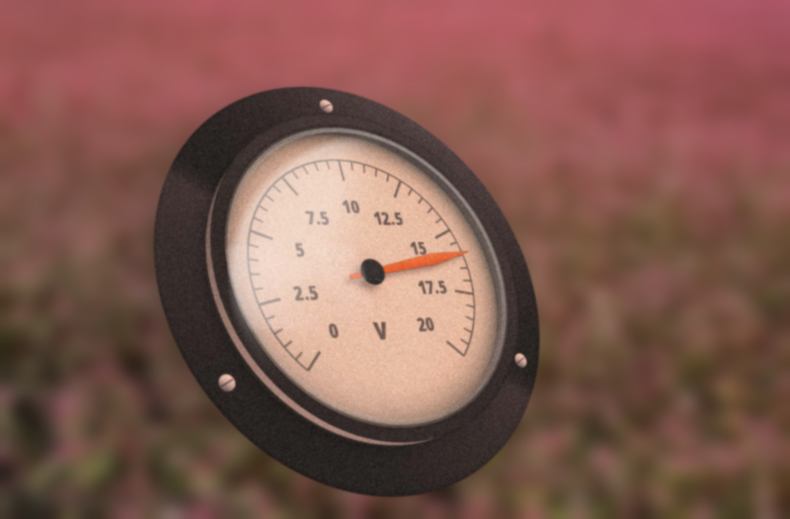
16 V
